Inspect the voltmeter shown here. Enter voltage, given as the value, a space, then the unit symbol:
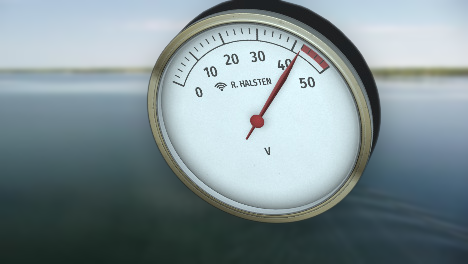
42 V
